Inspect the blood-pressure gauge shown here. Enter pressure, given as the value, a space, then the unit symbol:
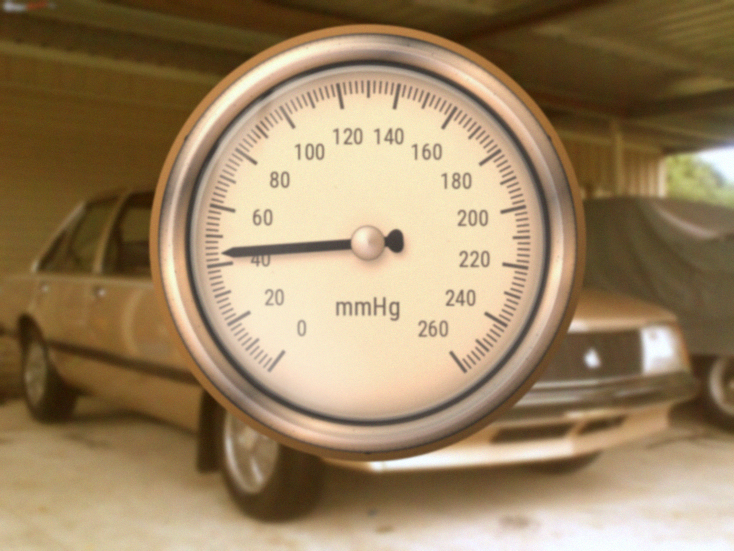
44 mmHg
